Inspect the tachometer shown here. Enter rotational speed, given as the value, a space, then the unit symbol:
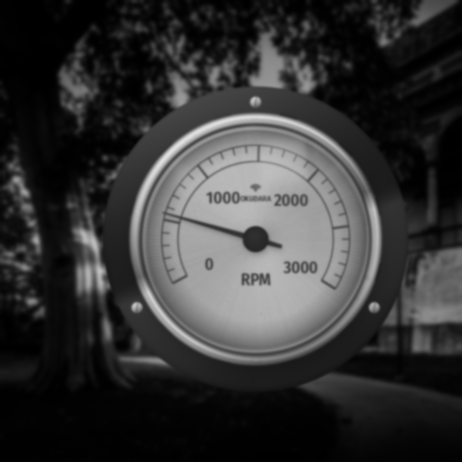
550 rpm
